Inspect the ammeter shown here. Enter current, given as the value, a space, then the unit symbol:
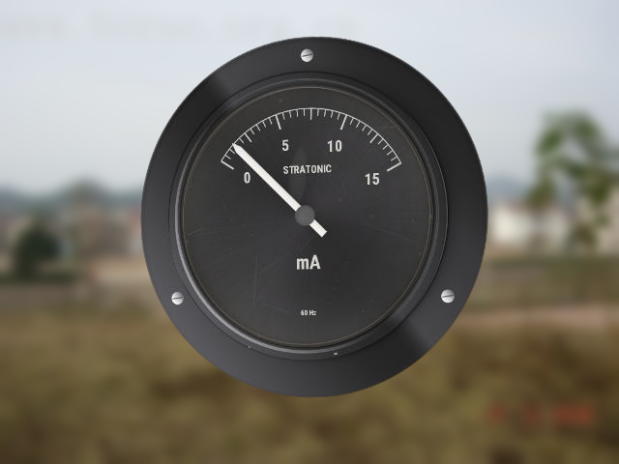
1.5 mA
